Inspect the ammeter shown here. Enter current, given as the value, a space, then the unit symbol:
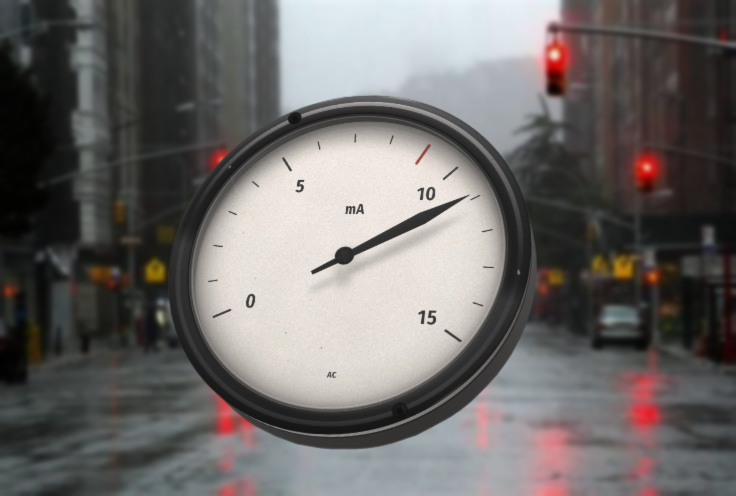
11 mA
